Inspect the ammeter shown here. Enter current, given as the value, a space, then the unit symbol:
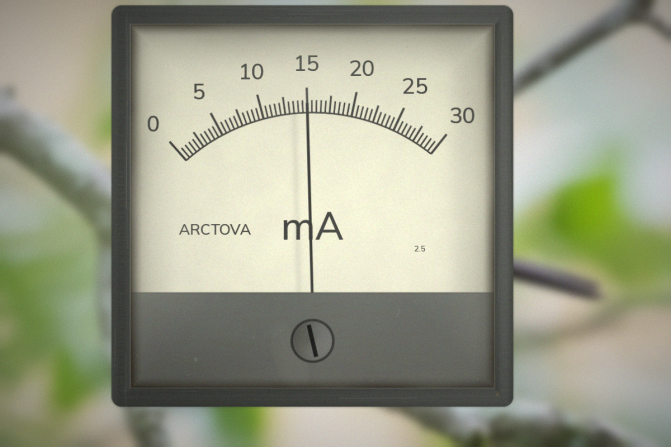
15 mA
